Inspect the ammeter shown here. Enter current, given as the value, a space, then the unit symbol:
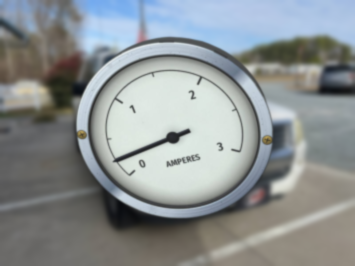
0.25 A
